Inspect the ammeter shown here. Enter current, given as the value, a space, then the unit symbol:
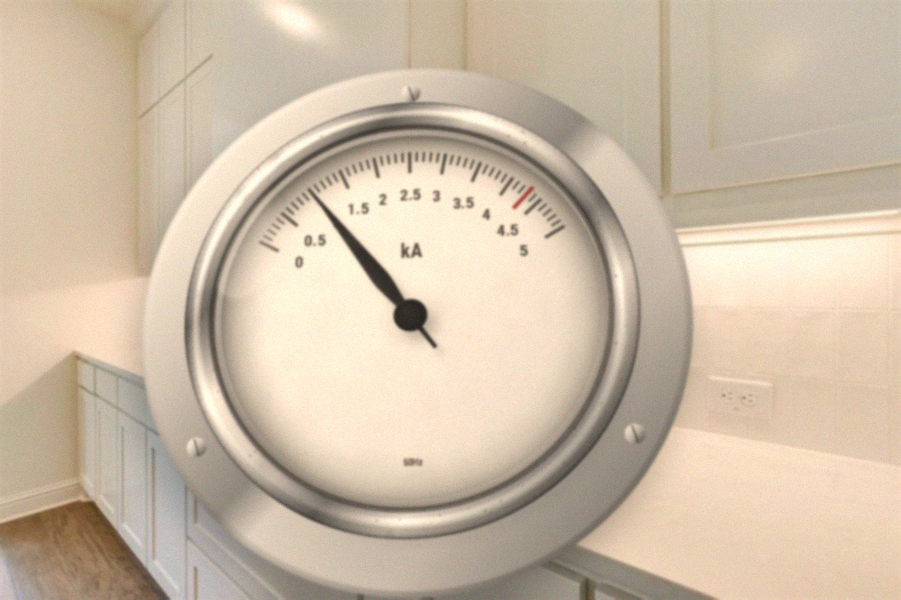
1 kA
